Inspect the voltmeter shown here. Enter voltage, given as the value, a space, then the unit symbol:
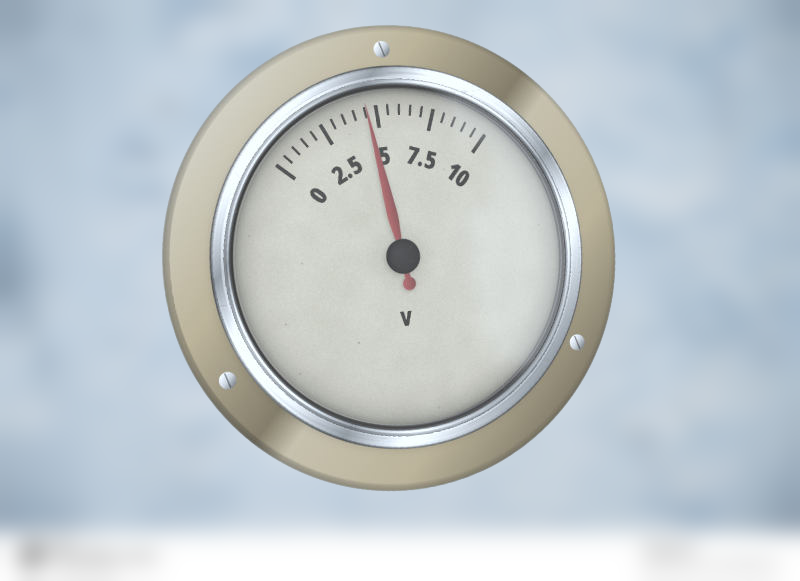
4.5 V
